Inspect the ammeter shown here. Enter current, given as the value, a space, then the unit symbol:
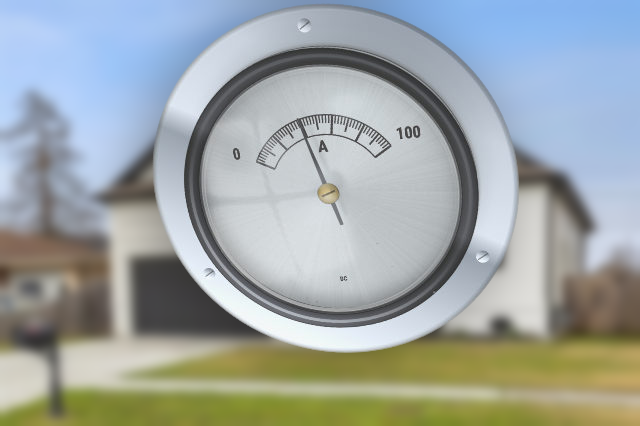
40 A
